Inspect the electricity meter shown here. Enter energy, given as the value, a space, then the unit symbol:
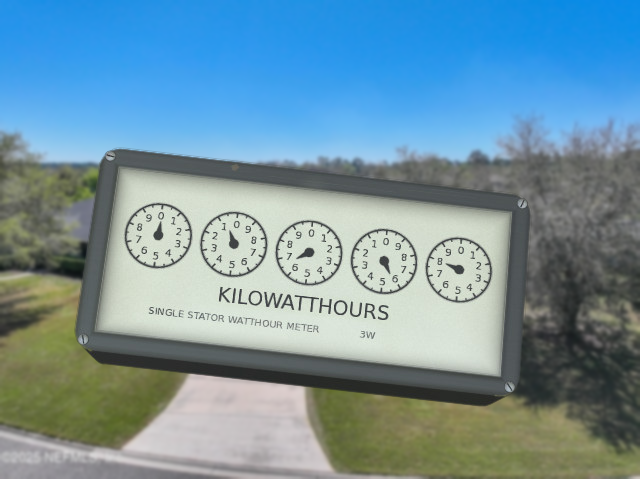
658 kWh
